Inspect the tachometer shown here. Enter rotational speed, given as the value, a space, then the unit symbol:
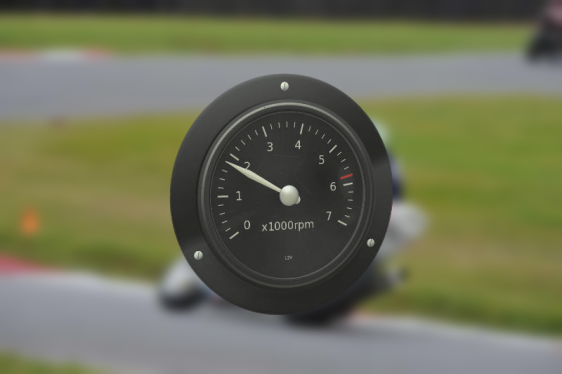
1800 rpm
